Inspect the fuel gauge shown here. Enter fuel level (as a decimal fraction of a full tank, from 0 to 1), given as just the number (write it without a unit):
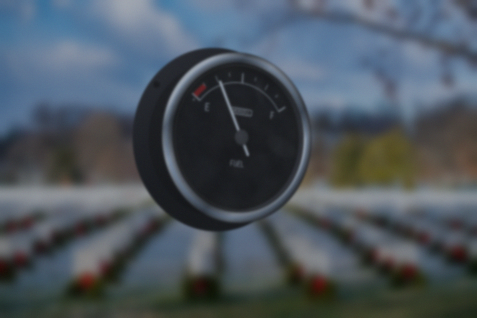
0.25
